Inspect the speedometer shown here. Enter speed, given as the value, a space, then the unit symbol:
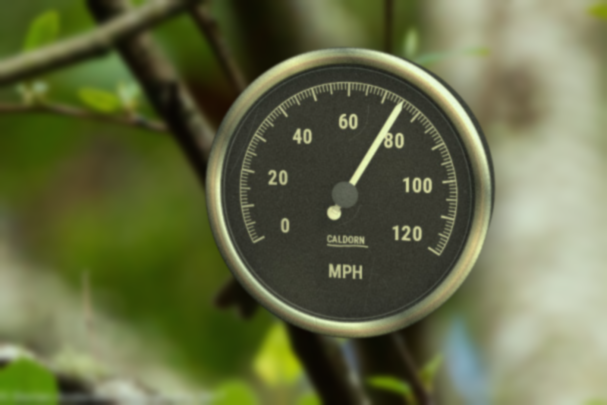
75 mph
